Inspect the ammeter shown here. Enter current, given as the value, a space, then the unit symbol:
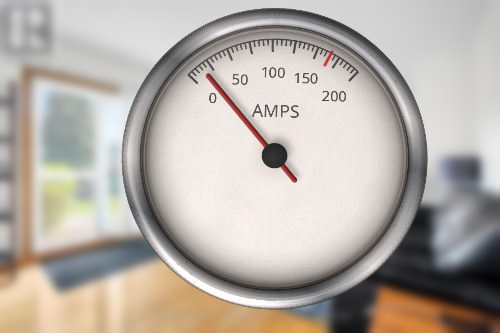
15 A
